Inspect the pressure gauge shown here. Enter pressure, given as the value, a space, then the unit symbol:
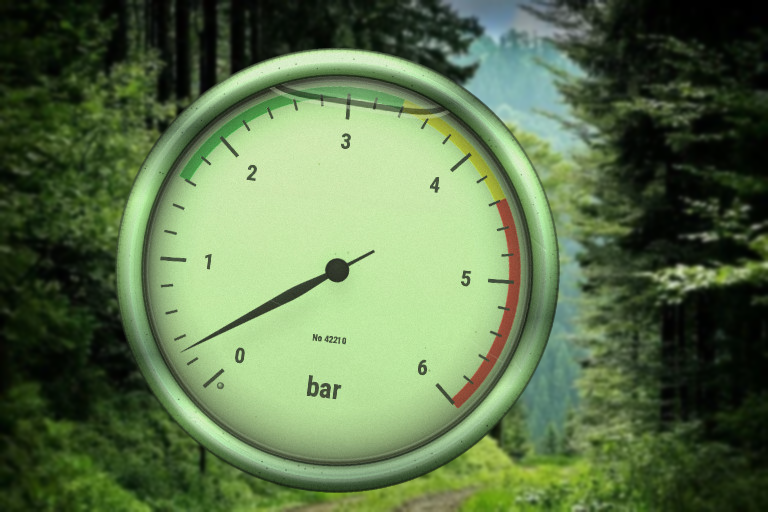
0.3 bar
